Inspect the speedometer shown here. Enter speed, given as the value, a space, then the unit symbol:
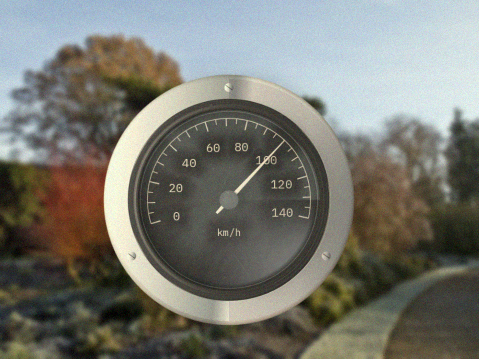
100 km/h
